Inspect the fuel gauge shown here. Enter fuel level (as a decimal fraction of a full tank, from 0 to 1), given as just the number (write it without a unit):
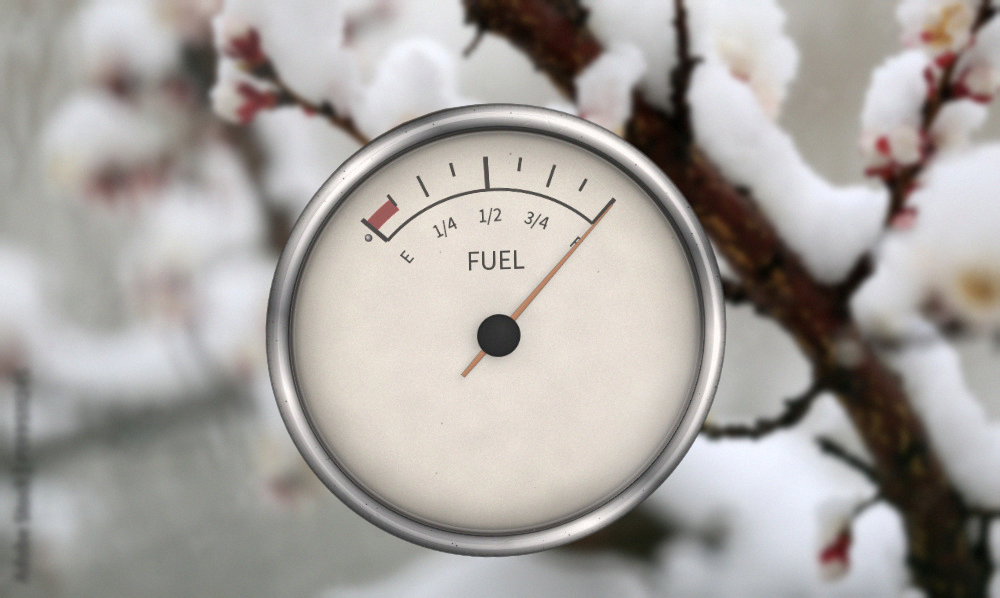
1
